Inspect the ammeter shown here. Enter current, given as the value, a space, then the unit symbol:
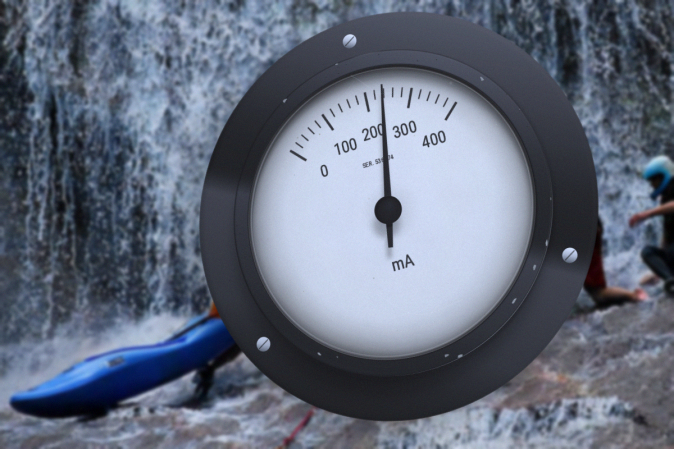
240 mA
